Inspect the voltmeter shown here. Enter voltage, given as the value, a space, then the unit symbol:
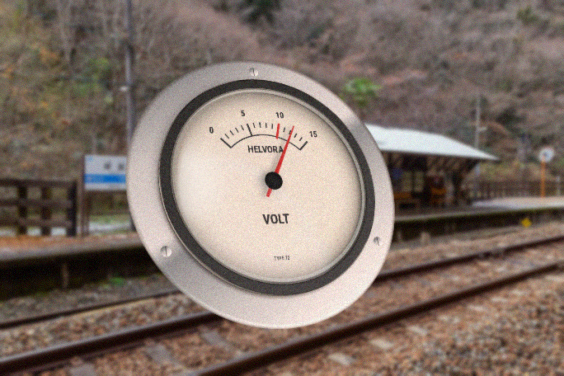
12 V
